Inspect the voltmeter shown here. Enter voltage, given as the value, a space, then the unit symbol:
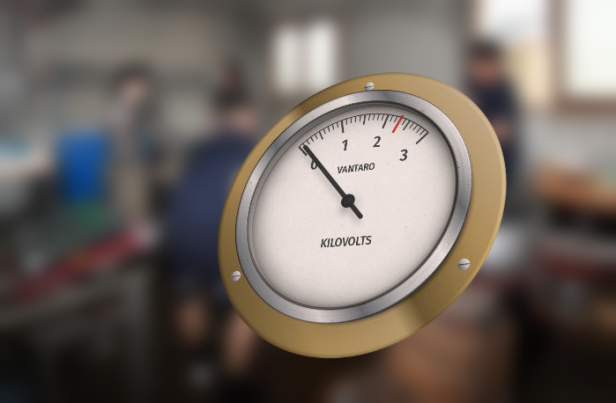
0.1 kV
